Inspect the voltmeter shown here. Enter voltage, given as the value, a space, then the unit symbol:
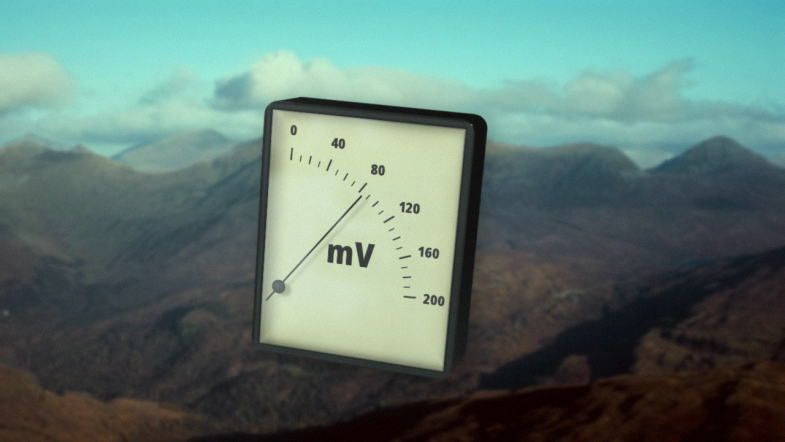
85 mV
